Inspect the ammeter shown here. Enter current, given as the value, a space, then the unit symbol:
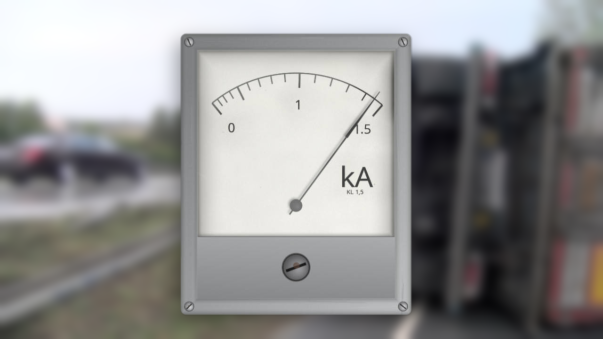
1.45 kA
